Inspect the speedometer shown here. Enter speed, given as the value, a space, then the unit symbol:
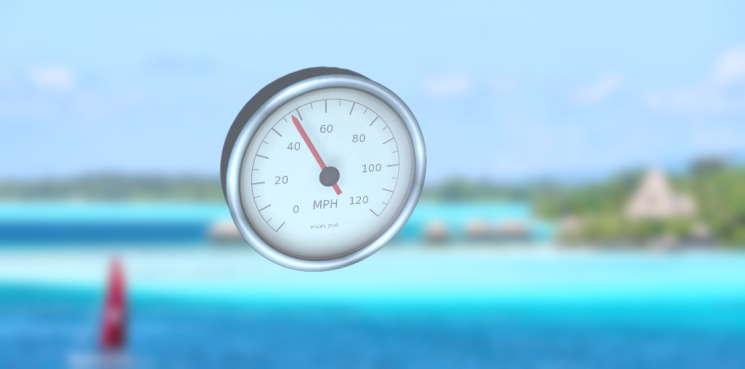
47.5 mph
